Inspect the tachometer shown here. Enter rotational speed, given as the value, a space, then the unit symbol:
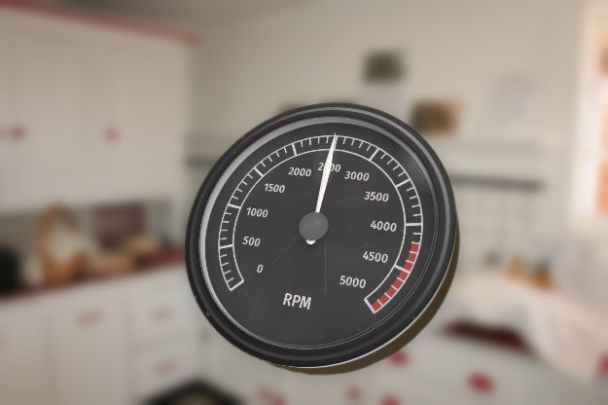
2500 rpm
